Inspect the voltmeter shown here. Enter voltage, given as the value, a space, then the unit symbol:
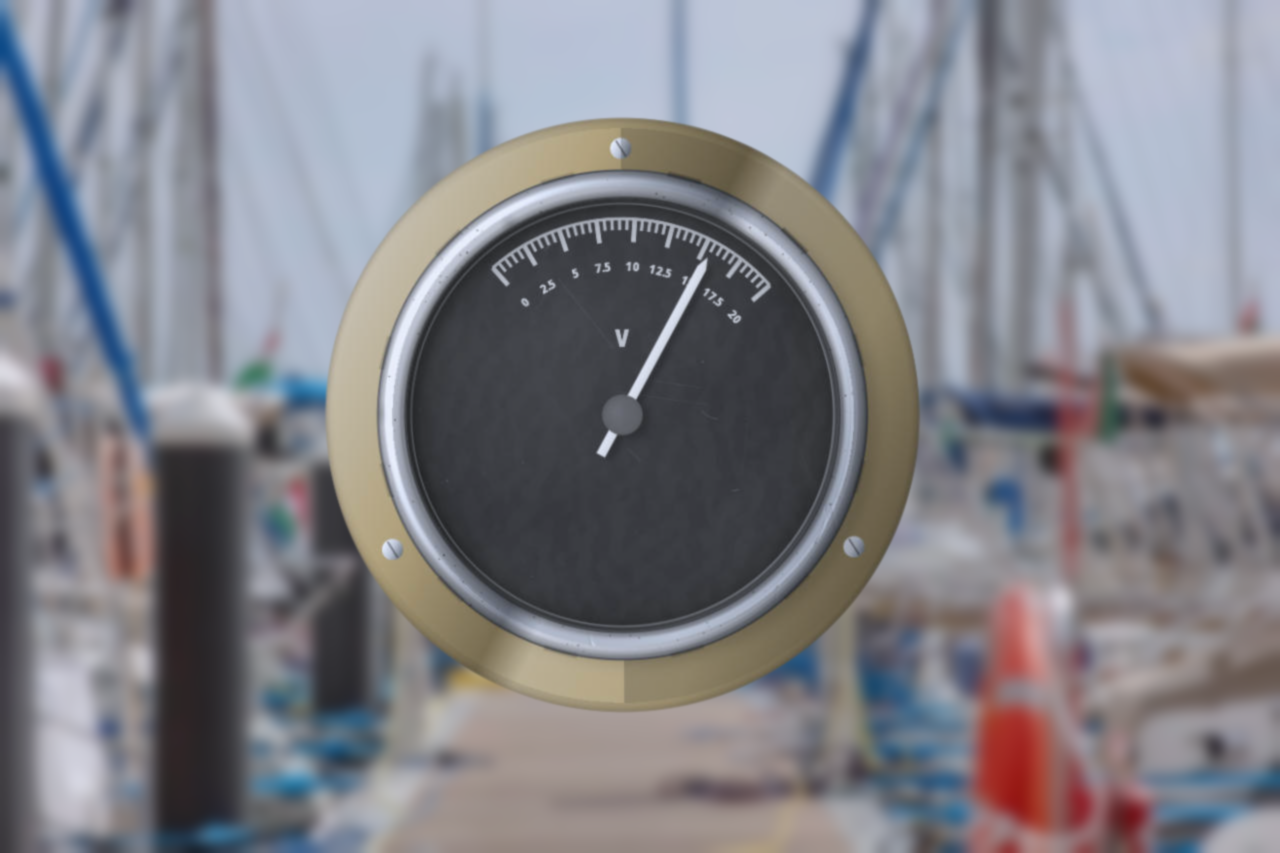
15.5 V
